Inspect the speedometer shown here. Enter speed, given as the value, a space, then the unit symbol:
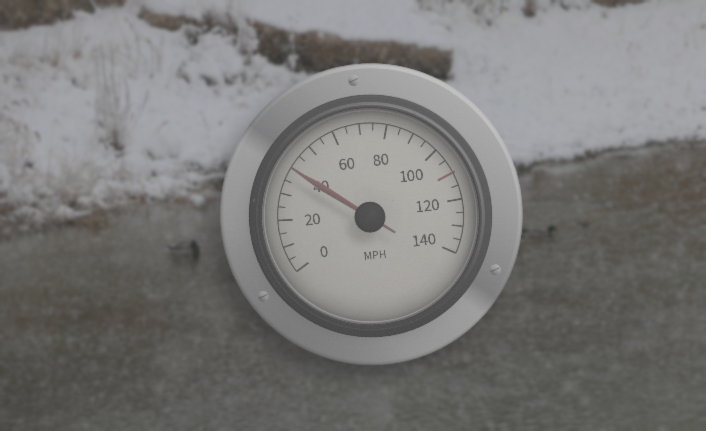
40 mph
